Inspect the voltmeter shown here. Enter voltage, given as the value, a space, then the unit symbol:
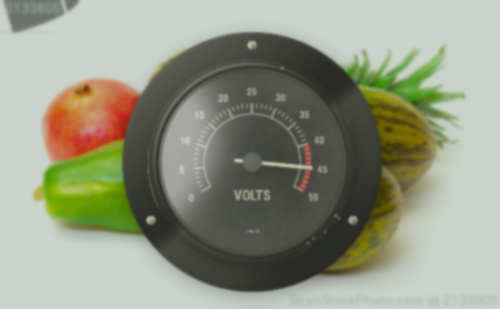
45 V
